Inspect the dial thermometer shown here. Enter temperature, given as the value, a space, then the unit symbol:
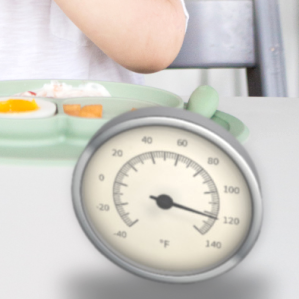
120 °F
